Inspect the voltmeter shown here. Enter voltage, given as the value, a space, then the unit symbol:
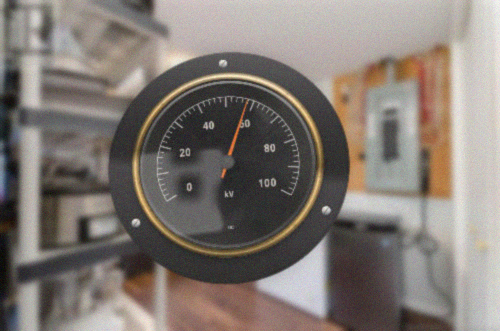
58 kV
